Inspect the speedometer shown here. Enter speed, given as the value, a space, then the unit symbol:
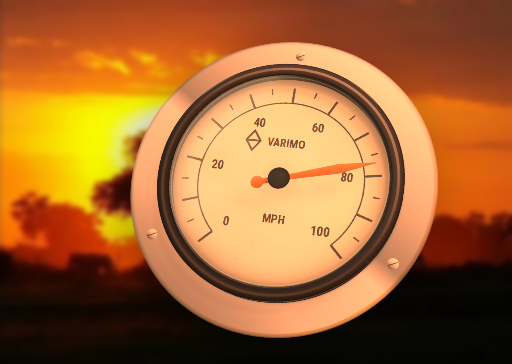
77.5 mph
